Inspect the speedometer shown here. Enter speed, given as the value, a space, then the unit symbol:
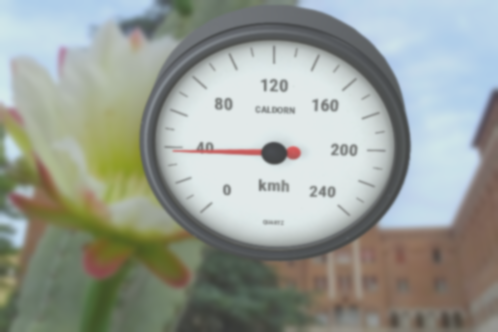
40 km/h
